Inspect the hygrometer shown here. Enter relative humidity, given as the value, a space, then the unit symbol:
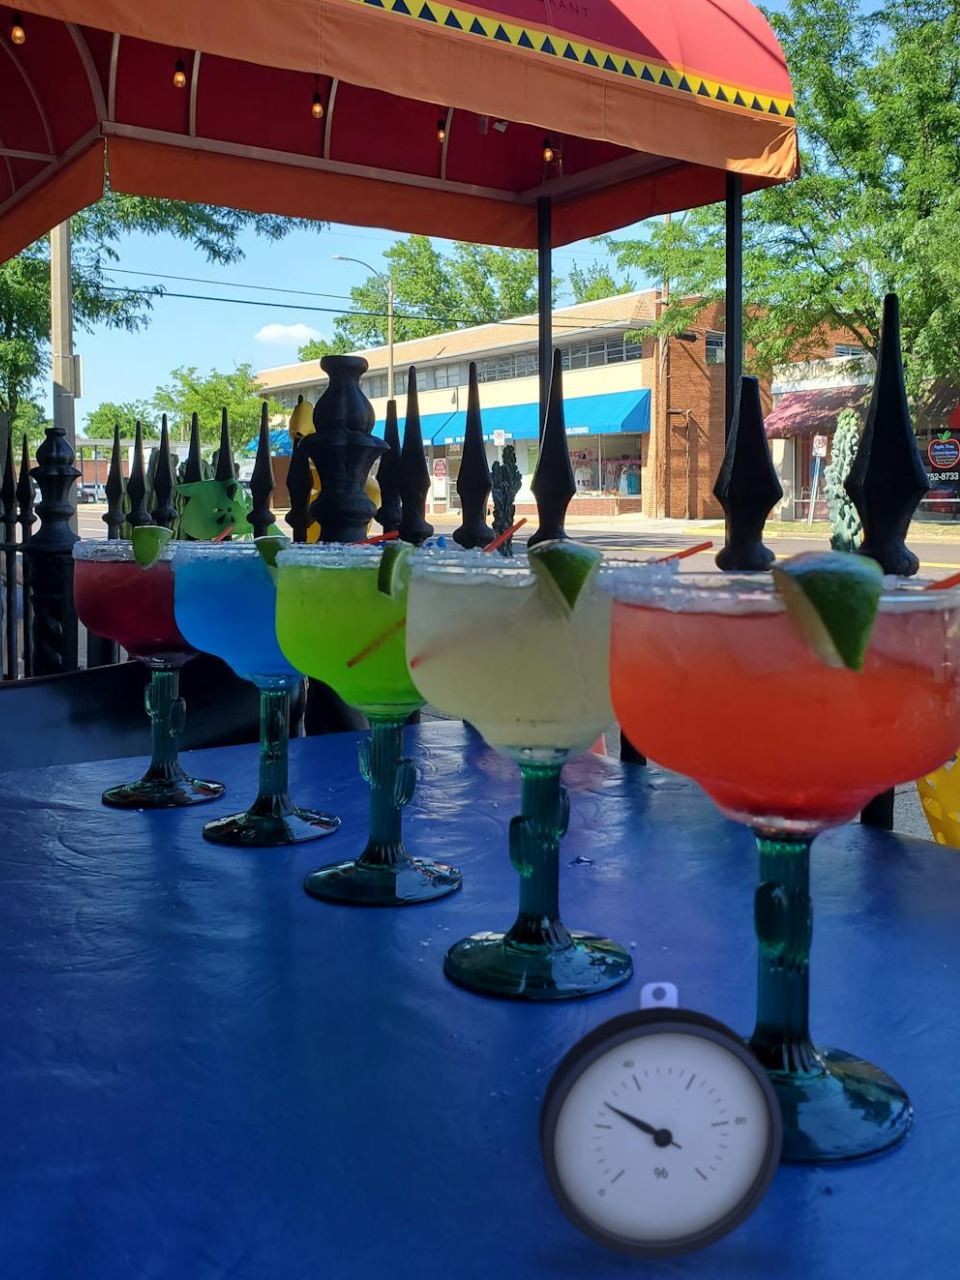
28 %
